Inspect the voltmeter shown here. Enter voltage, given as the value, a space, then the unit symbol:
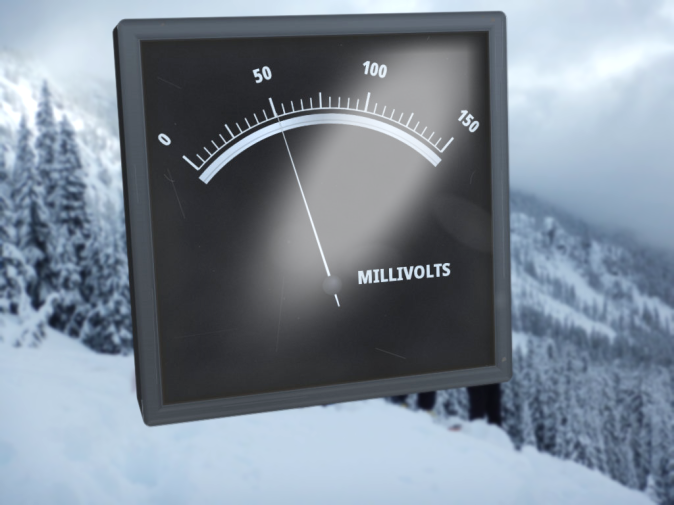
50 mV
